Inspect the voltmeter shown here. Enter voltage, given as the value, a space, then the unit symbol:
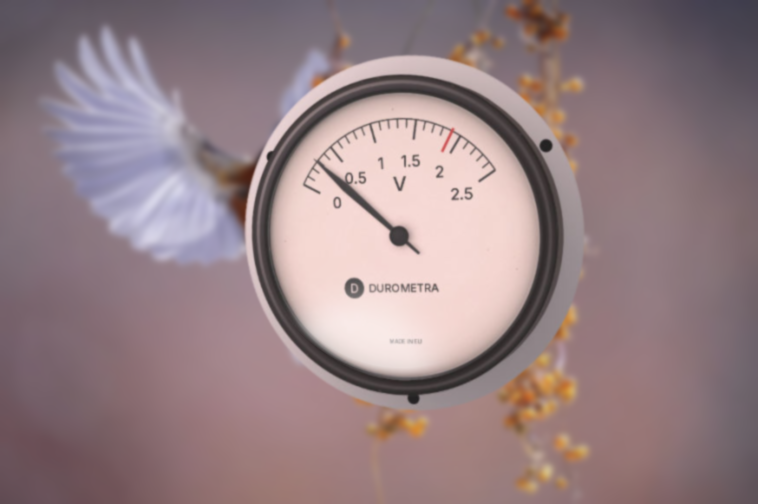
0.3 V
